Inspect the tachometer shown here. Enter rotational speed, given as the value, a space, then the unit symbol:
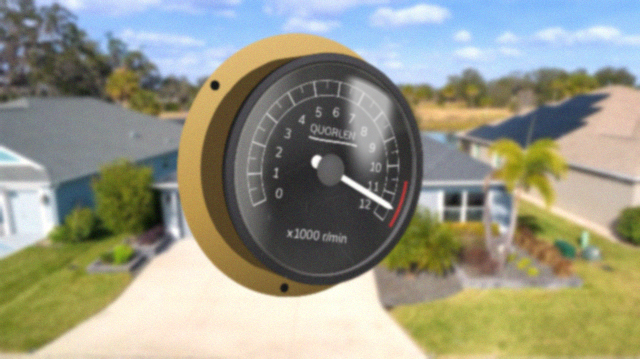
11500 rpm
